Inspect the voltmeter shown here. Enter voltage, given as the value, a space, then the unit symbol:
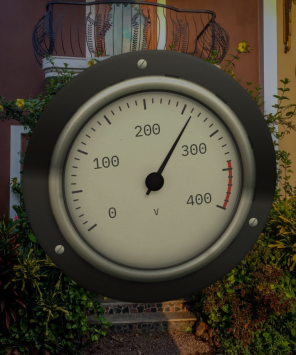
260 V
